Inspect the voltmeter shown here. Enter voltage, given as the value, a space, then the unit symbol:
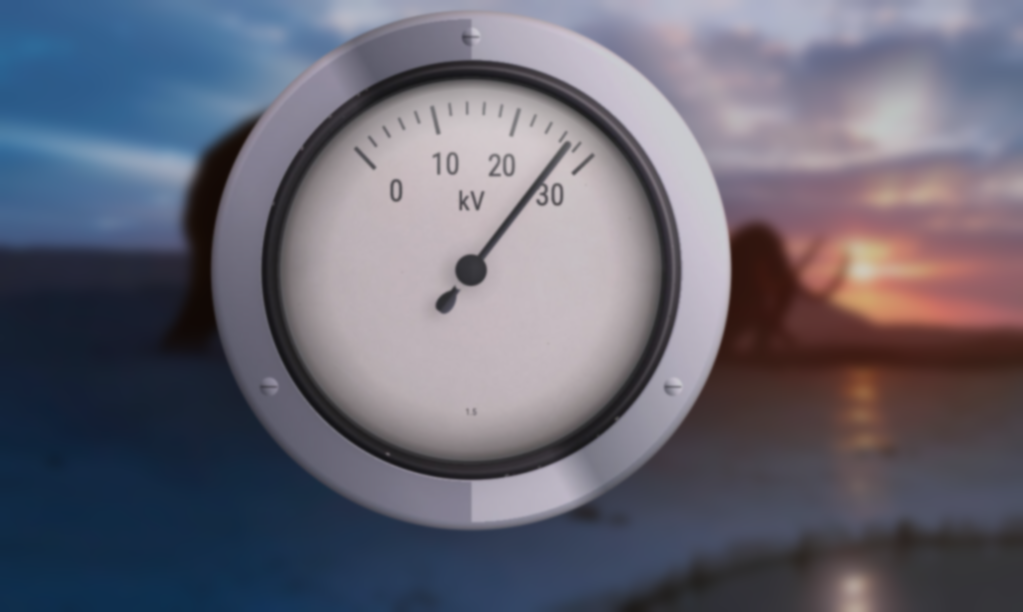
27 kV
